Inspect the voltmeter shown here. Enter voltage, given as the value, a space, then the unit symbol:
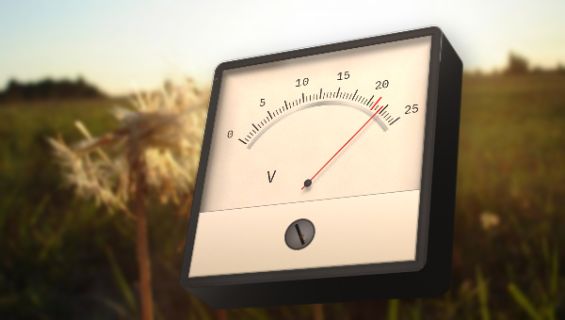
22.5 V
